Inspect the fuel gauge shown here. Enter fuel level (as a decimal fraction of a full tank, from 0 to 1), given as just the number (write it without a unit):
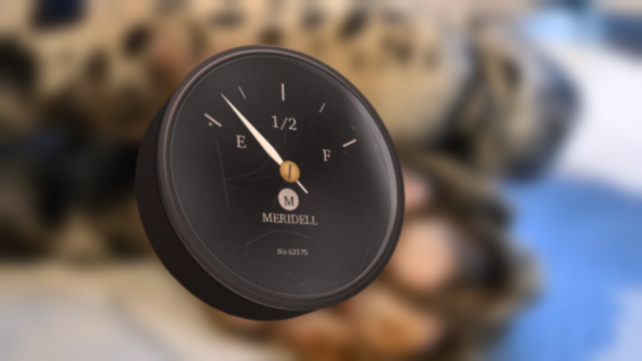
0.125
